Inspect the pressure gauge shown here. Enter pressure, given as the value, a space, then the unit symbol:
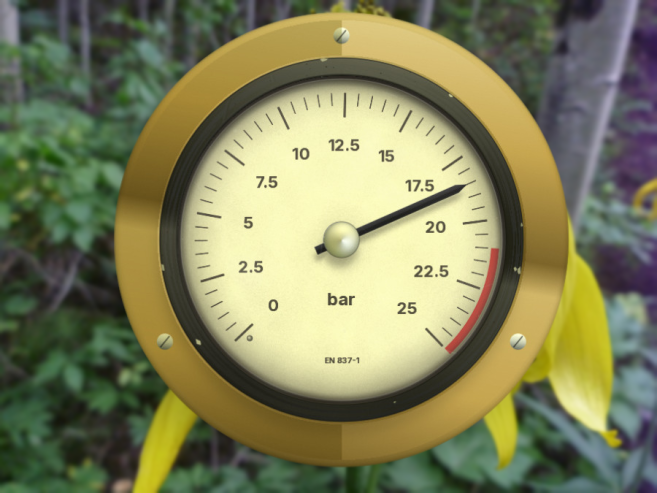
18.5 bar
